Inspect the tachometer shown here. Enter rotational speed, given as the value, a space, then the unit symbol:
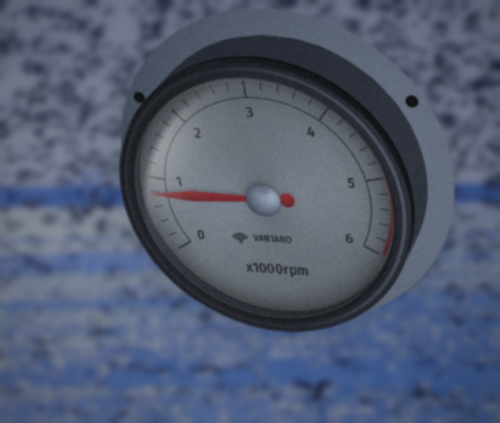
800 rpm
